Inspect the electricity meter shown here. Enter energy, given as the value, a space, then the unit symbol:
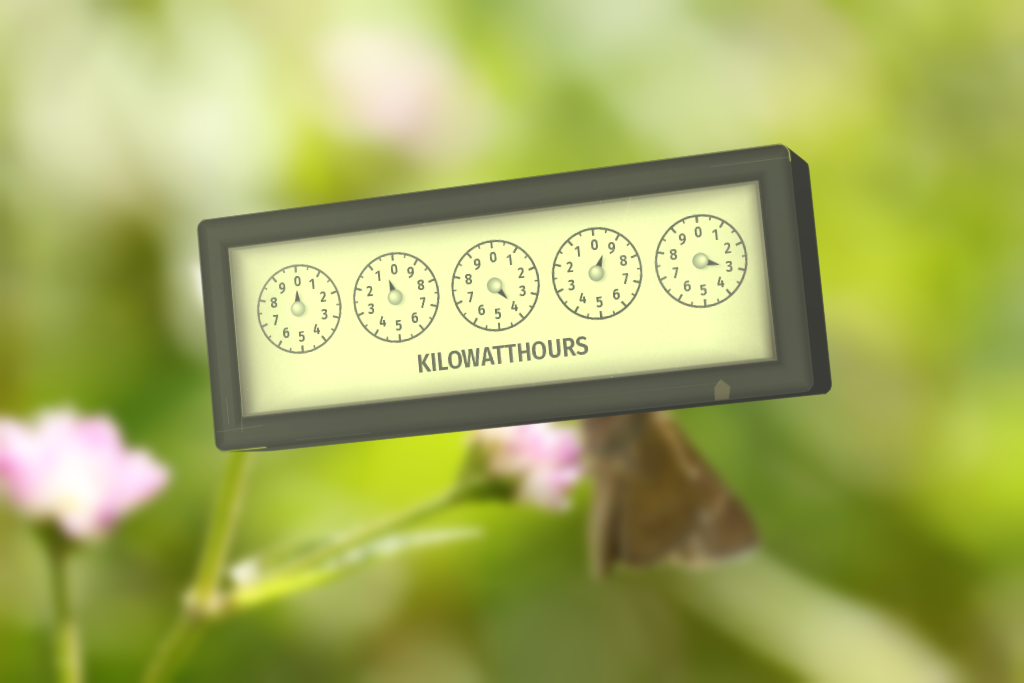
393 kWh
